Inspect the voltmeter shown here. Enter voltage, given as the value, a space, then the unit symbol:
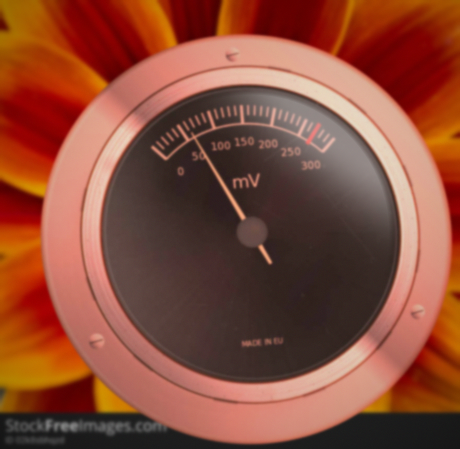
60 mV
